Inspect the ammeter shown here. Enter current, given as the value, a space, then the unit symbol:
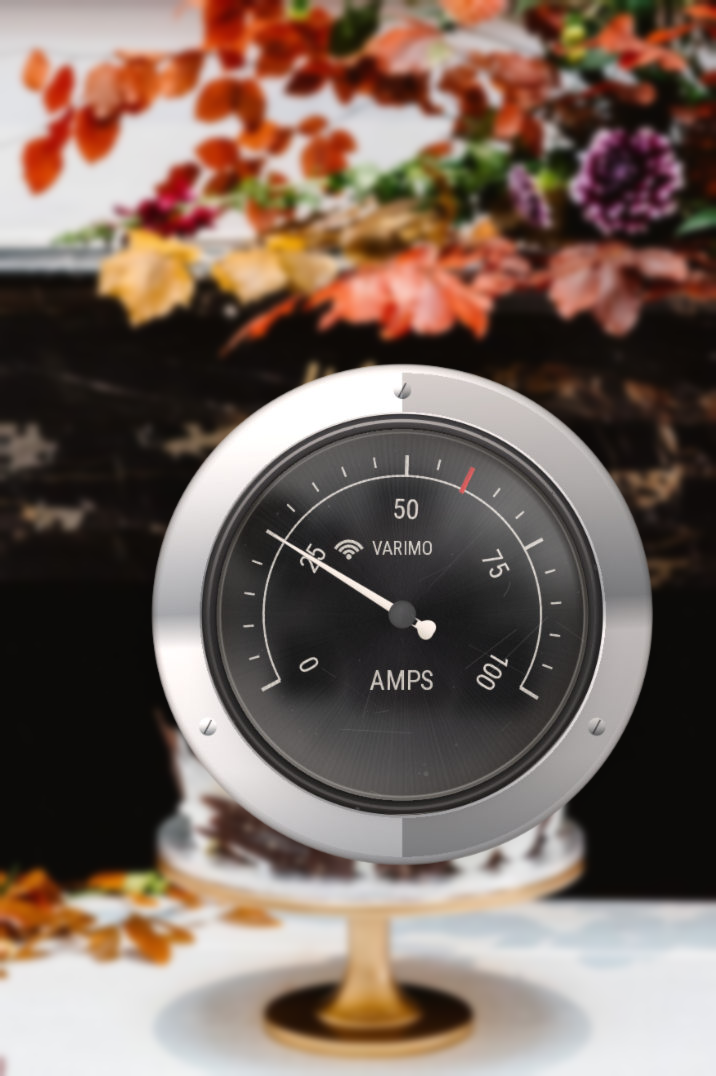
25 A
